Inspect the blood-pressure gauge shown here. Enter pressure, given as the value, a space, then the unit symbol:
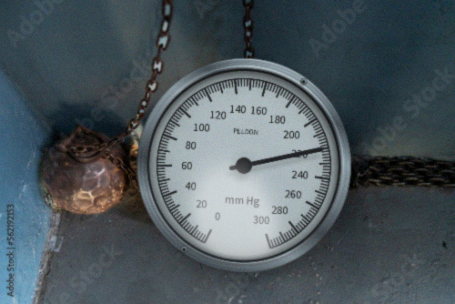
220 mmHg
